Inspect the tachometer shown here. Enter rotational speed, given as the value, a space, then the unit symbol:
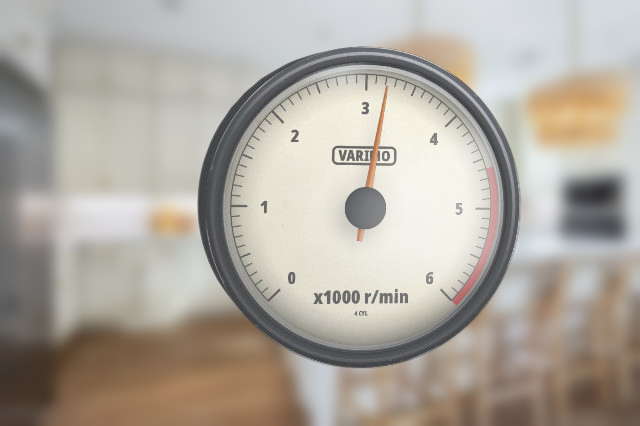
3200 rpm
